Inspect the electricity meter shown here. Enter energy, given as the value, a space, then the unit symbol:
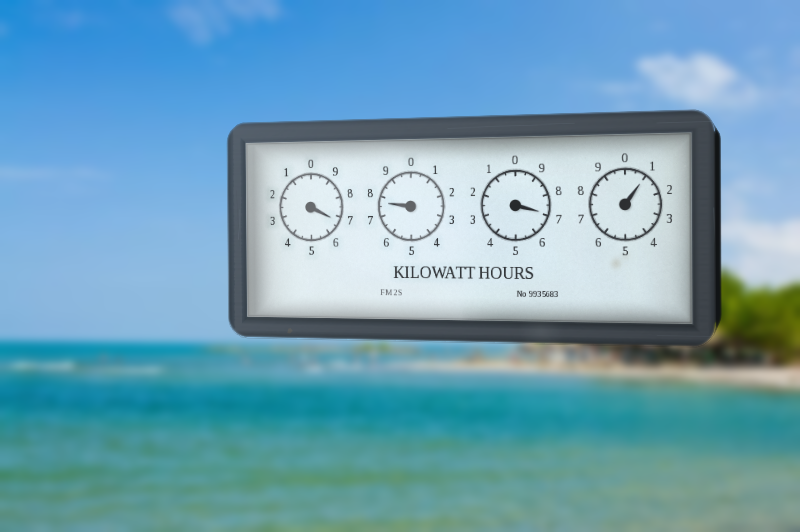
6771 kWh
